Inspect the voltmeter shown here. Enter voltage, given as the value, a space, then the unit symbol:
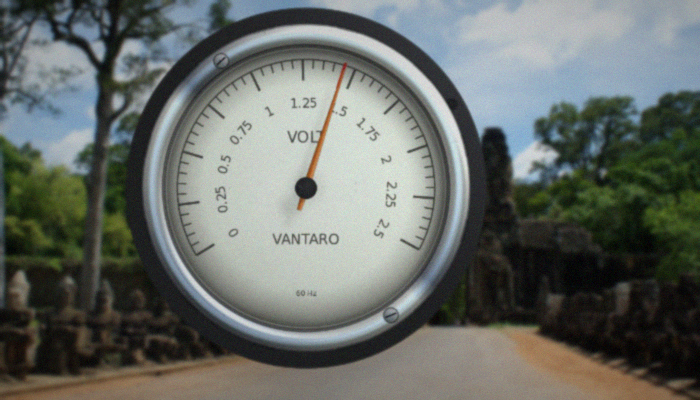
1.45 V
